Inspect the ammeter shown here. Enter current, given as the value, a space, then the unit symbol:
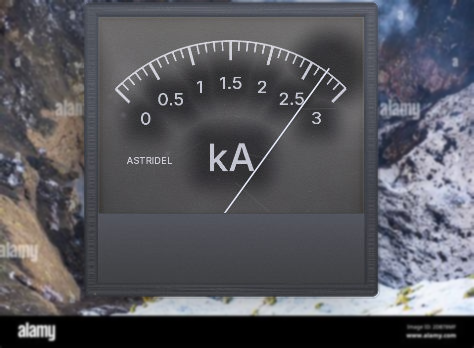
2.7 kA
